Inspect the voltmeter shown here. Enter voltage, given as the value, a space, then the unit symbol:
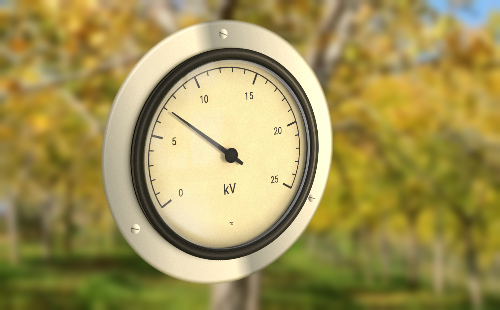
7 kV
